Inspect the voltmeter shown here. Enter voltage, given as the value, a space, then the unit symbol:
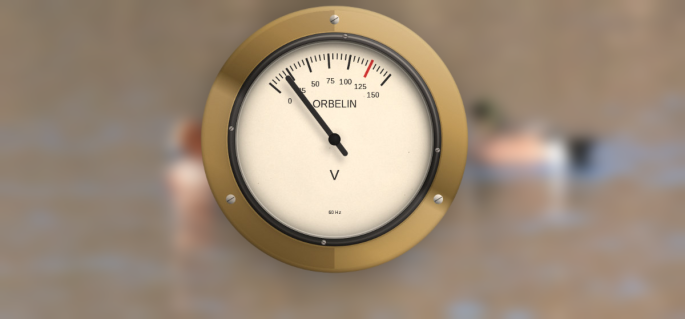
20 V
